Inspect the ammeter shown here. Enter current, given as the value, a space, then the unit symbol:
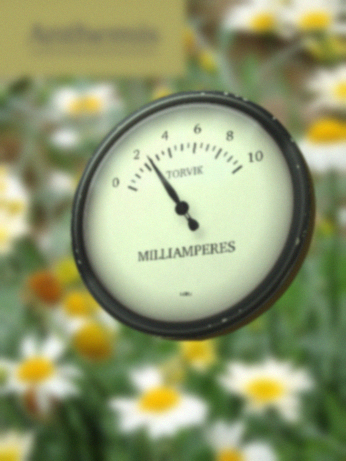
2.5 mA
